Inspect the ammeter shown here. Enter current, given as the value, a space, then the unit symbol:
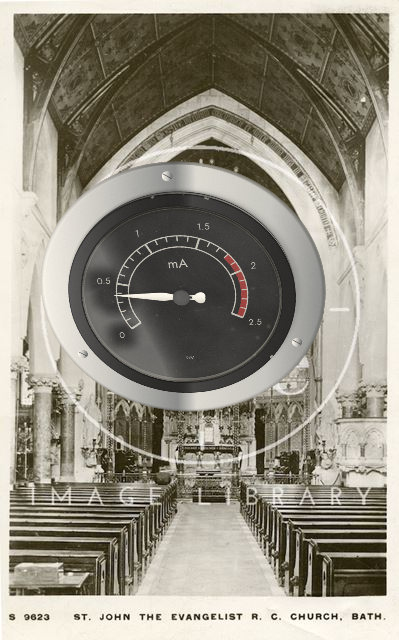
0.4 mA
